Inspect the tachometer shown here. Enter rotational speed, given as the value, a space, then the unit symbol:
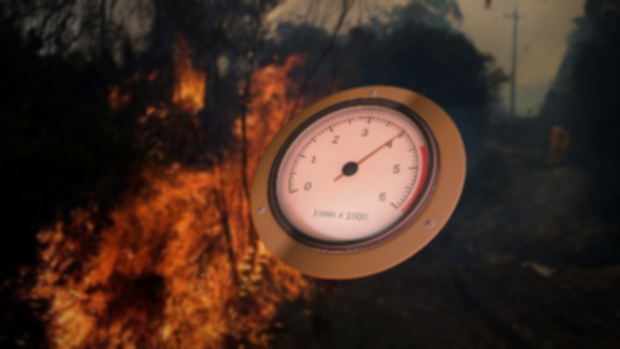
4000 rpm
